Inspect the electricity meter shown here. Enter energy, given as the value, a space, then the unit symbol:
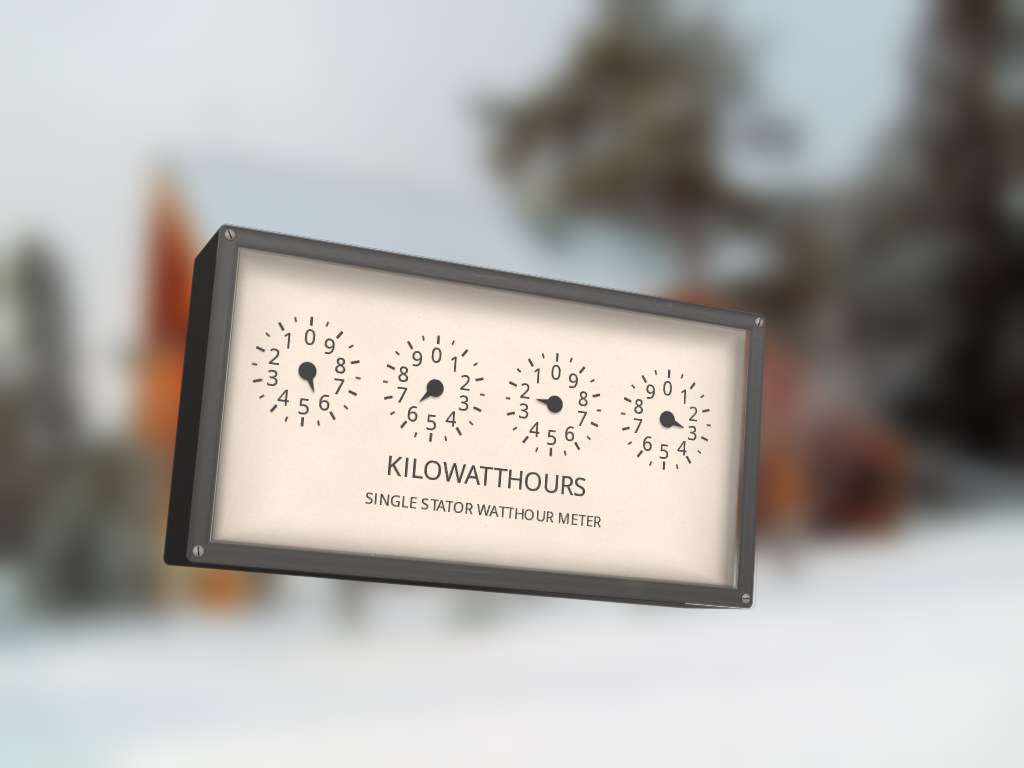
5623 kWh
